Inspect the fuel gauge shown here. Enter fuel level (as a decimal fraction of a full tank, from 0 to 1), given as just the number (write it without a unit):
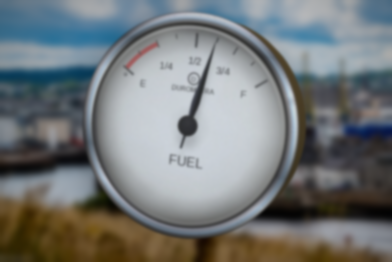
0.625
